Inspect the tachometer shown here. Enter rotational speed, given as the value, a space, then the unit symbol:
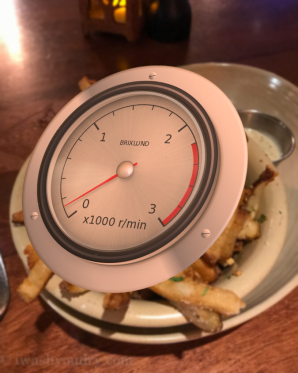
100 rpm
